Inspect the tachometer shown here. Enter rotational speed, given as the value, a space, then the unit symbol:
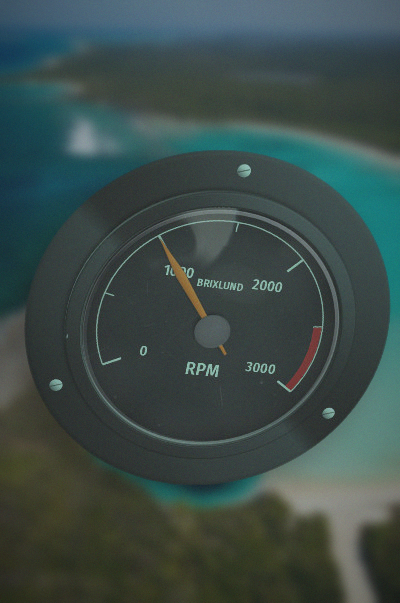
1000 rpm
